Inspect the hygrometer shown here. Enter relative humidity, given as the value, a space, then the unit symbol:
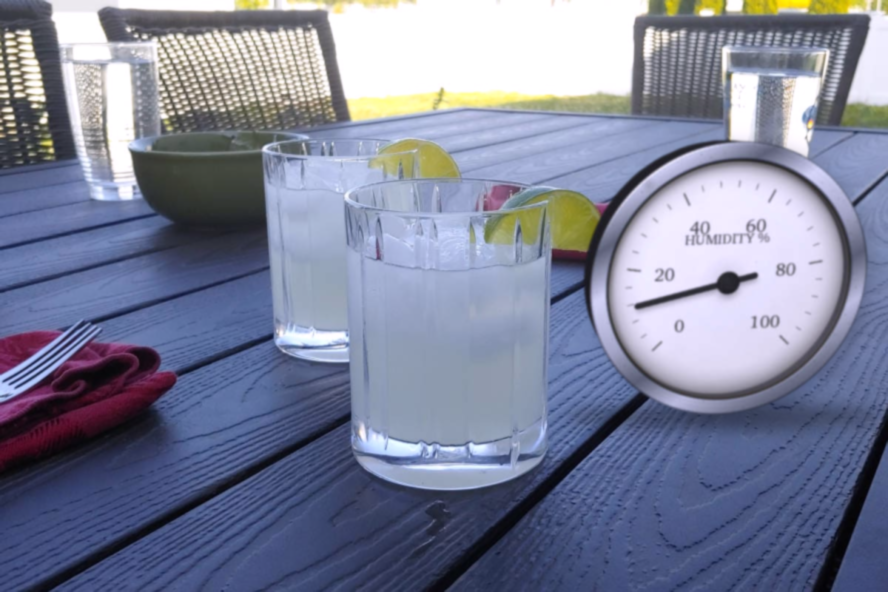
12 %
